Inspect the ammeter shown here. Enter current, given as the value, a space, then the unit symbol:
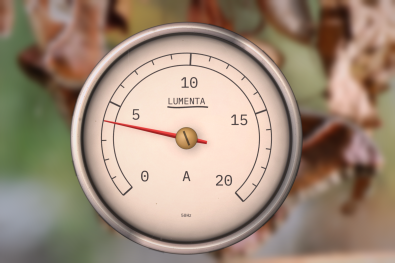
4 A
